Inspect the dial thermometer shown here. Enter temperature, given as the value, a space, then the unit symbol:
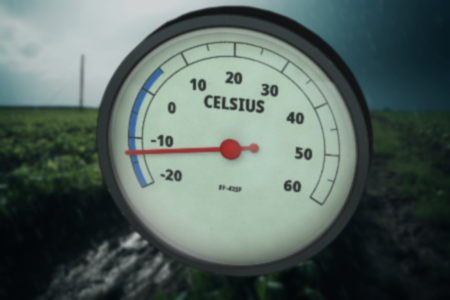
-12.5 °C
